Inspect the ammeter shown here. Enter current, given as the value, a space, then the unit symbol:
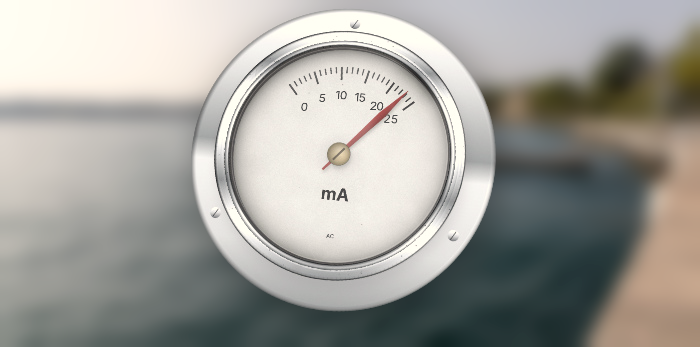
23 mA
